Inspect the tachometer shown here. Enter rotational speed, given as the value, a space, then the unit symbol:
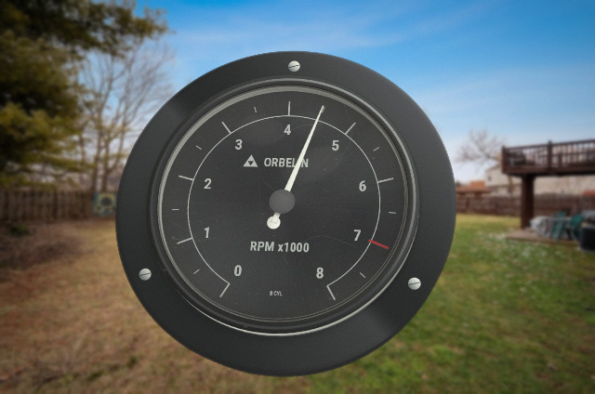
4500 rpm
